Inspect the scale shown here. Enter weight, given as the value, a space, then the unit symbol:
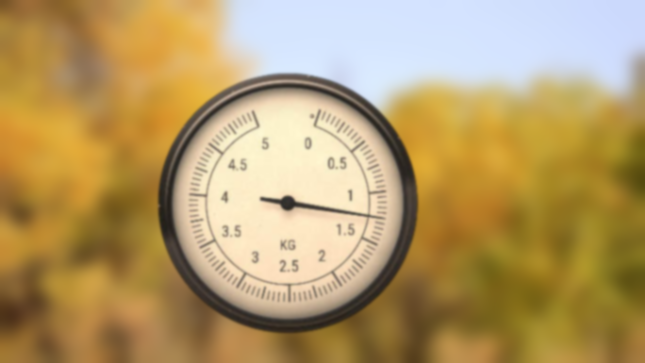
1.25 kg
